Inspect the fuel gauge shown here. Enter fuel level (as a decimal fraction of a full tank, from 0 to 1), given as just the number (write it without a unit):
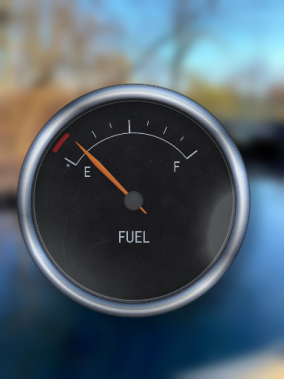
0.125
